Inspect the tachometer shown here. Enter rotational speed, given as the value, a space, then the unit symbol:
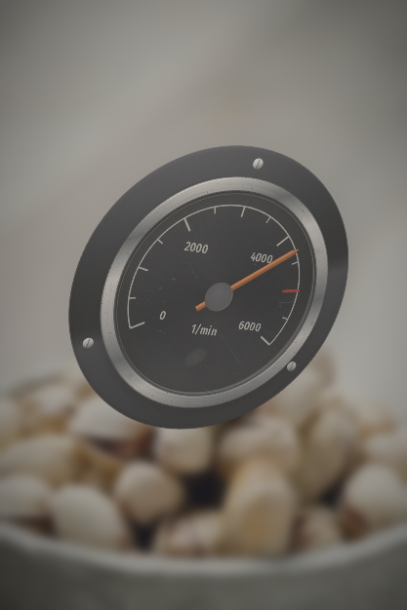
4250 rpm
